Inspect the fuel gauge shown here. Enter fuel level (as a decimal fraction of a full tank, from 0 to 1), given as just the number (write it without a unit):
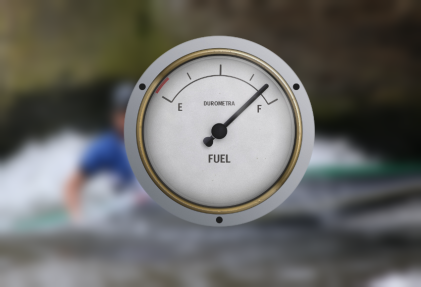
0.875
